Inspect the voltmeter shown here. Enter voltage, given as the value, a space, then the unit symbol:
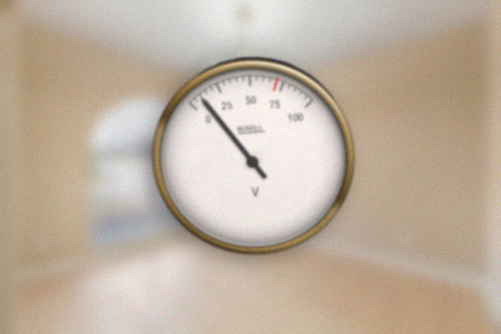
10 V
